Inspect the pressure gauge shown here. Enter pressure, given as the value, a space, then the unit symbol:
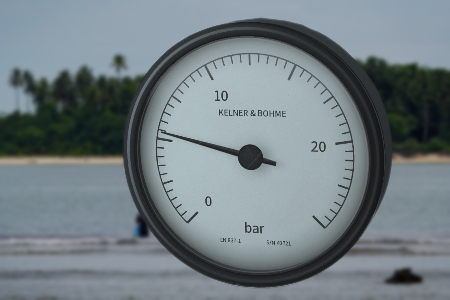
5.5 bar
